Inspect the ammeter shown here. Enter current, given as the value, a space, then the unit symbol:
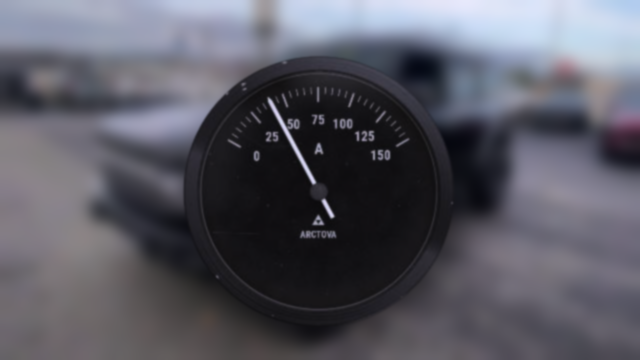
40 A
